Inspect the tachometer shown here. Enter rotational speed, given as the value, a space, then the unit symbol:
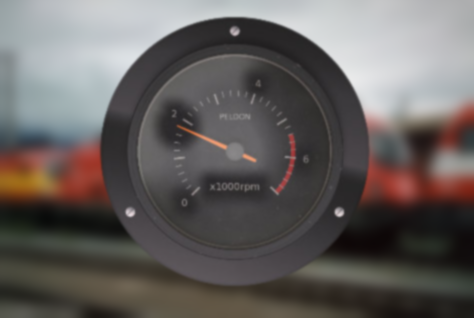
1800 rpm
